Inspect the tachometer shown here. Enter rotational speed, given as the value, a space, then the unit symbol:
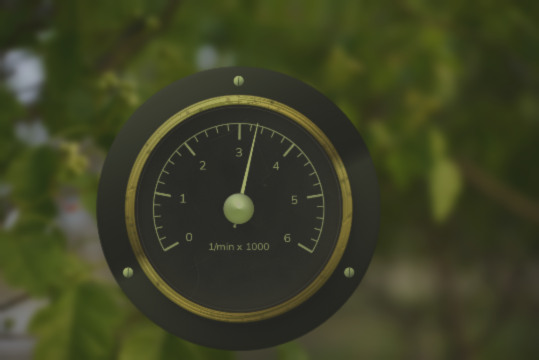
3300 rpm
